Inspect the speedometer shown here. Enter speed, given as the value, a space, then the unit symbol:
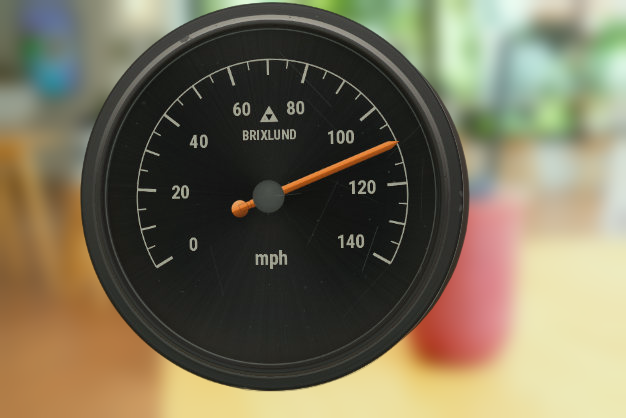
110 mph
